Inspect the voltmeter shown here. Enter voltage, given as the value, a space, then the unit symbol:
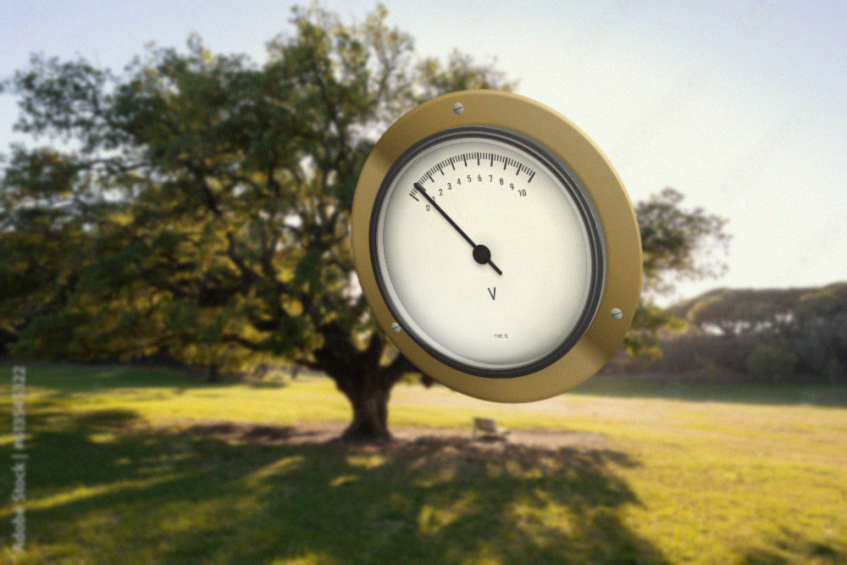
1 V
